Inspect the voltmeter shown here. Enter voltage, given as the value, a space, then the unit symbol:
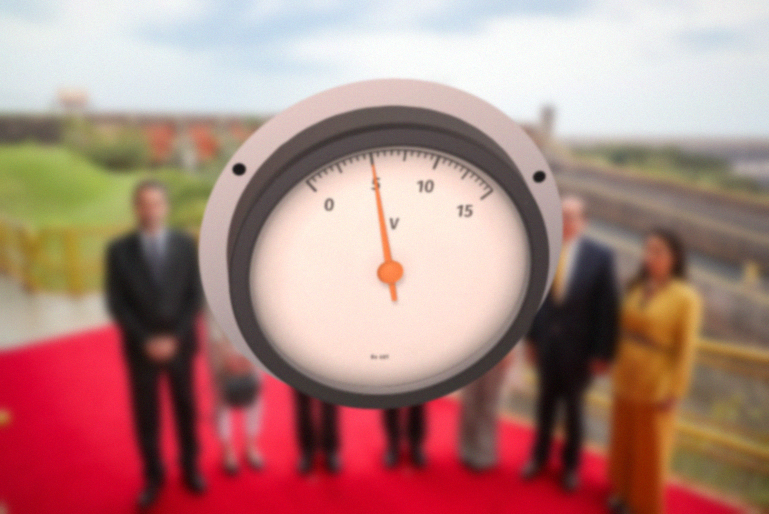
5 V
